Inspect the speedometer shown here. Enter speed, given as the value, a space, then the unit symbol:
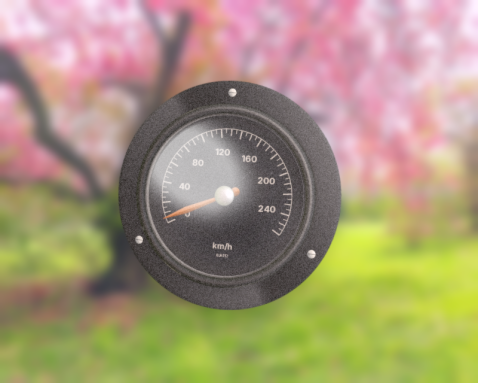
5 km/h
